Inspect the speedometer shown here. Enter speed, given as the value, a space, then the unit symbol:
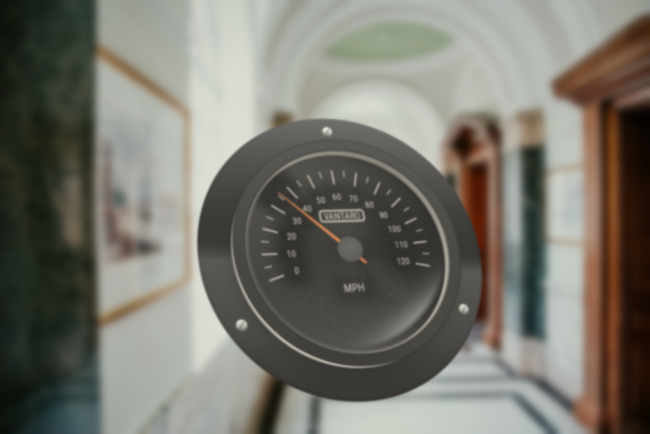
35 mph
